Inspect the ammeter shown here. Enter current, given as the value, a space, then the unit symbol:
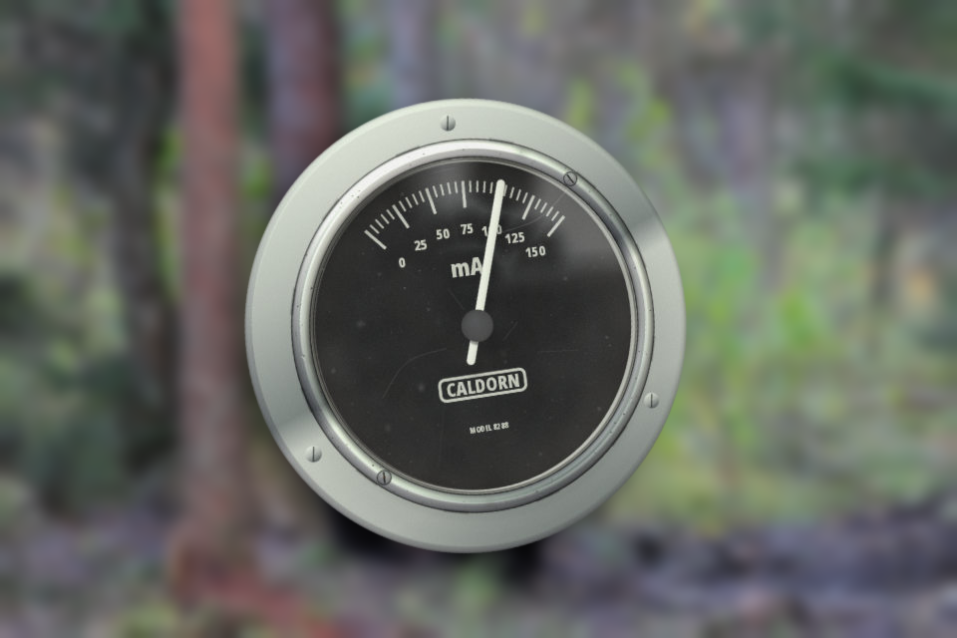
100 mA
